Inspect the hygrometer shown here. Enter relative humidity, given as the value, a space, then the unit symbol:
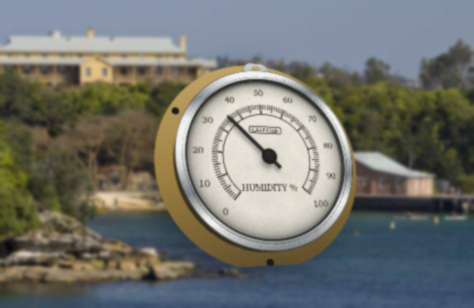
35 %
